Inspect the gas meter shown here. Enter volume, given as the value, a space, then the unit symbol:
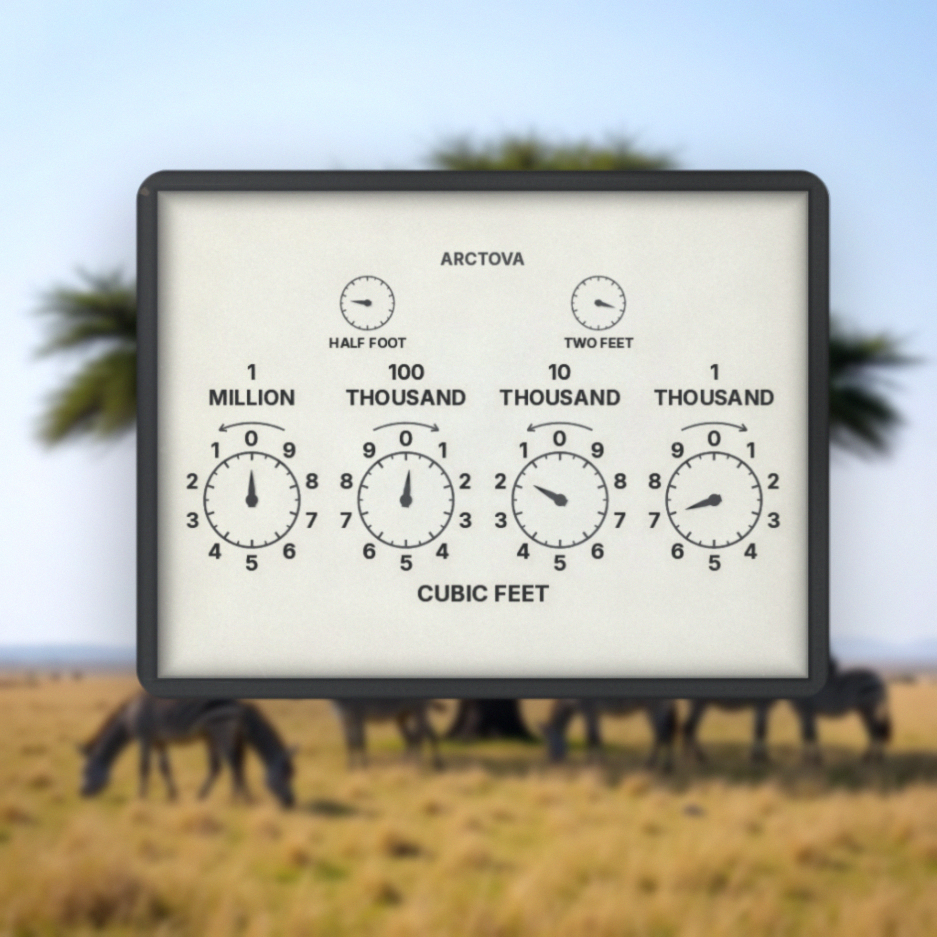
1700 ft³
